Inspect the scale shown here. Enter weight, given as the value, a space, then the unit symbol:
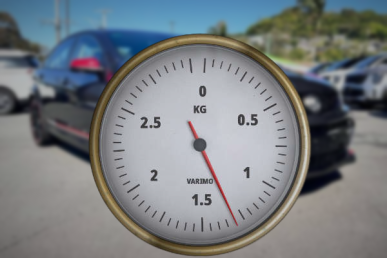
1.3 kg
